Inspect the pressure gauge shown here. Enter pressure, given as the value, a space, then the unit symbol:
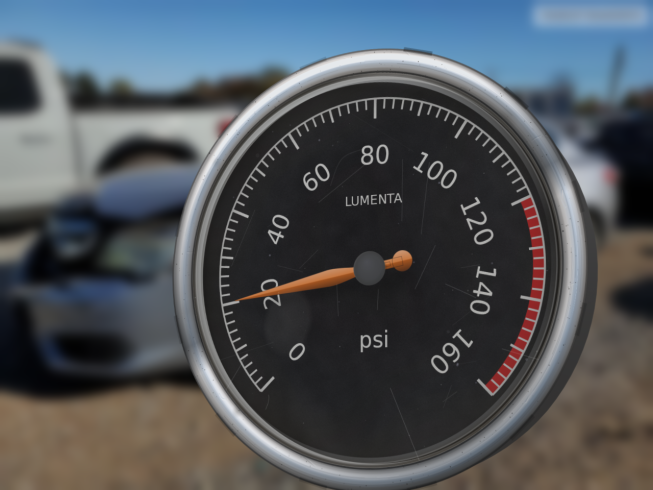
20 psi
